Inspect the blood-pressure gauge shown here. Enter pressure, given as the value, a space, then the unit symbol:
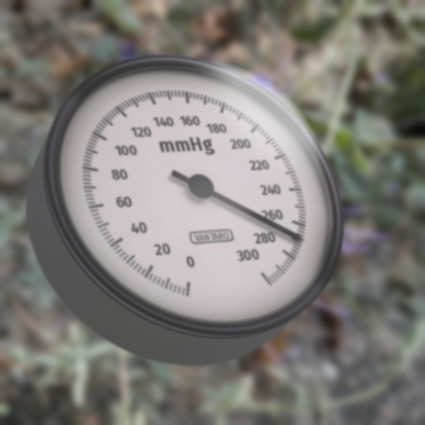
270 mmHg
